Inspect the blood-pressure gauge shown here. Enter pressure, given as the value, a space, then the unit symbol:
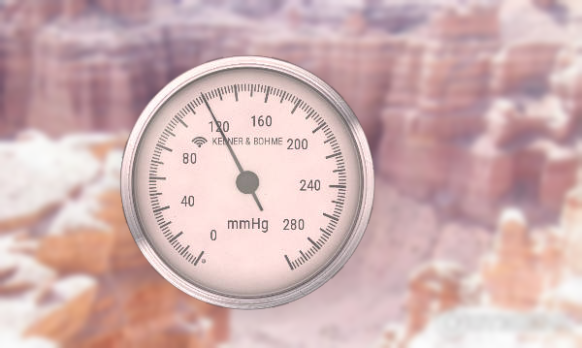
120 mmHg
